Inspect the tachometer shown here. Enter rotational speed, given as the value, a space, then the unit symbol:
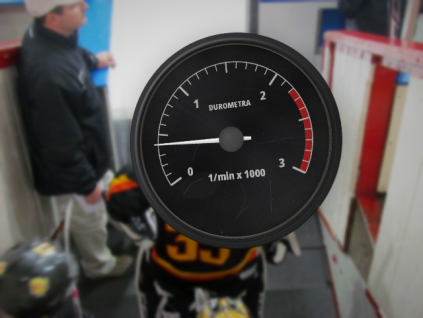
400 rpm
